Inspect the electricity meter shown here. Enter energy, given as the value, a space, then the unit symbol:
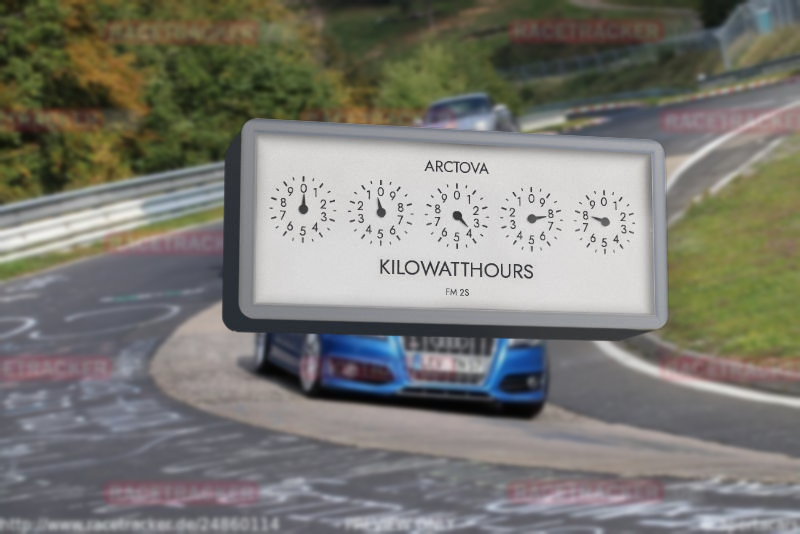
378 kWh
